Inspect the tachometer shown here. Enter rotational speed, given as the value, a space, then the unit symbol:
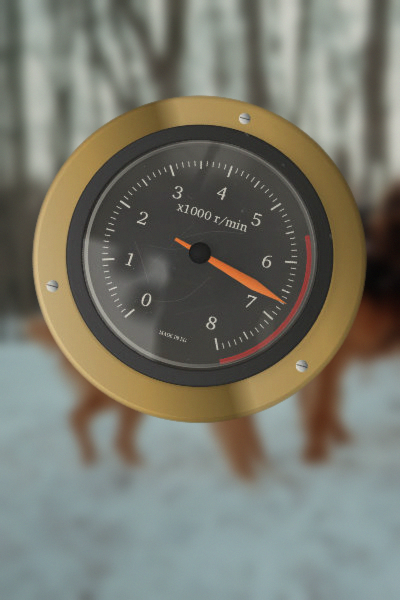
6700 rpm
